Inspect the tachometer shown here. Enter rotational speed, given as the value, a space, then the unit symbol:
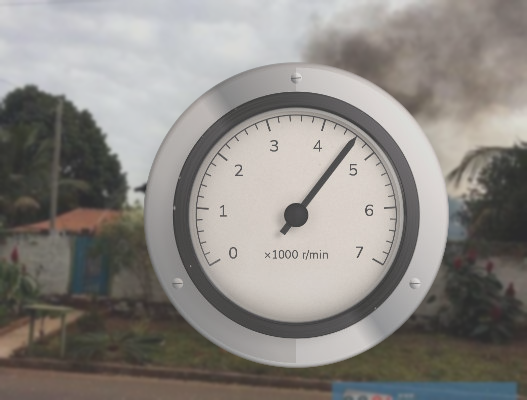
4600 rpm
